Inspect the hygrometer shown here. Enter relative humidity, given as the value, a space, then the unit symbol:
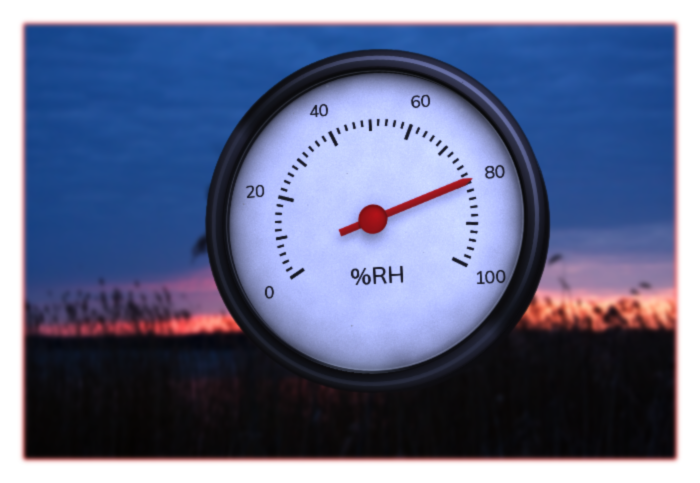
80 %
